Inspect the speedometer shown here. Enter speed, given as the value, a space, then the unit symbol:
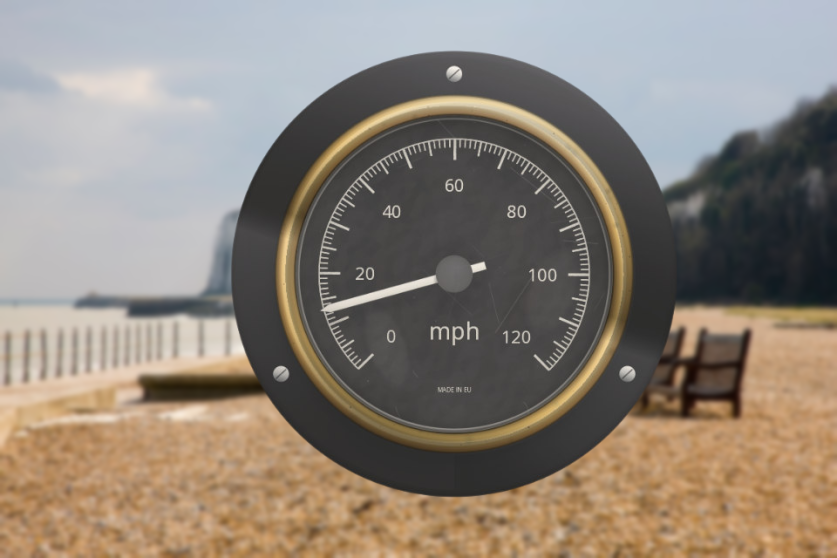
13 mph
